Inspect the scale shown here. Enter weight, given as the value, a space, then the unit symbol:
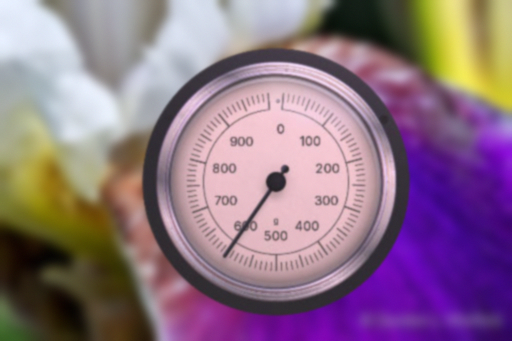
600 g
